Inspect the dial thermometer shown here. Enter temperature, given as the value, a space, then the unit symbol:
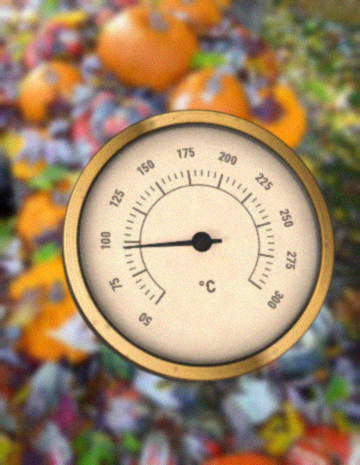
95 °C
